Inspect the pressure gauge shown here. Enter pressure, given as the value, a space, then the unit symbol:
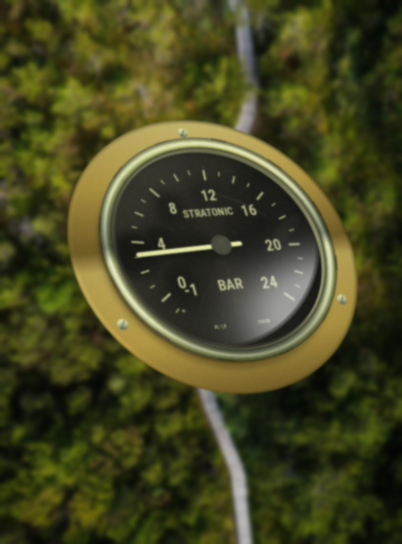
3 bar
